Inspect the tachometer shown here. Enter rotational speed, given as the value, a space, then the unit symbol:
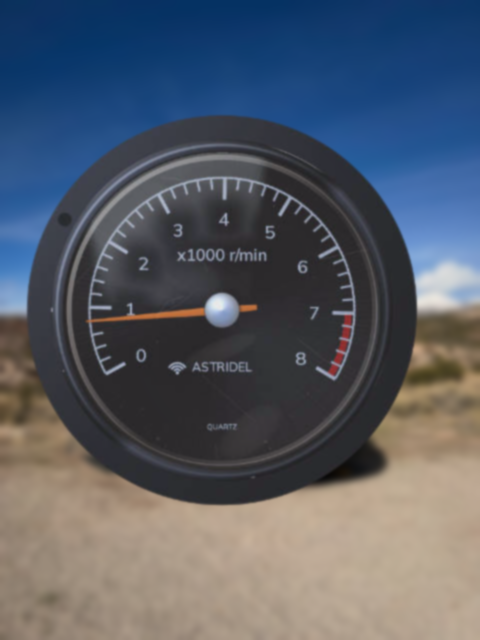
800 rpm
